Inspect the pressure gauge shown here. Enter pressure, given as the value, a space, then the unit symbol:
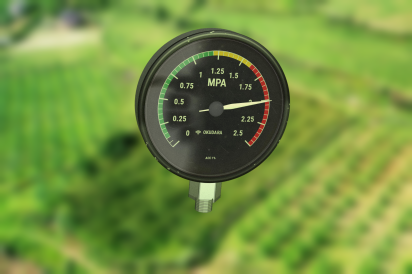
2 MPa
